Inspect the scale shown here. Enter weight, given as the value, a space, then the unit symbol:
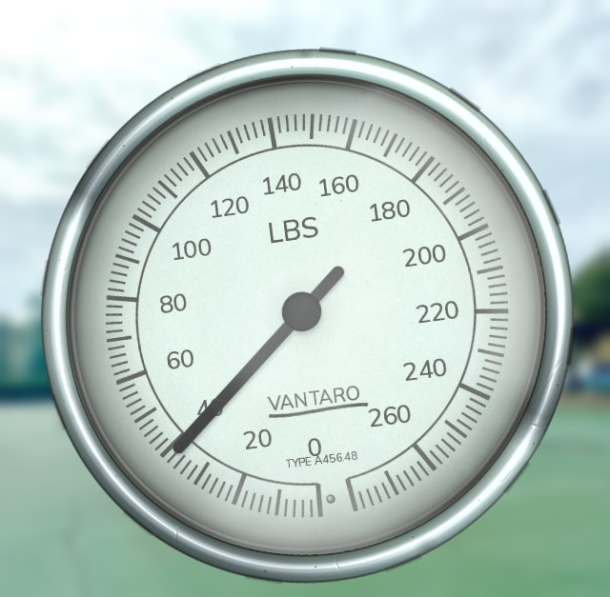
38 lb
